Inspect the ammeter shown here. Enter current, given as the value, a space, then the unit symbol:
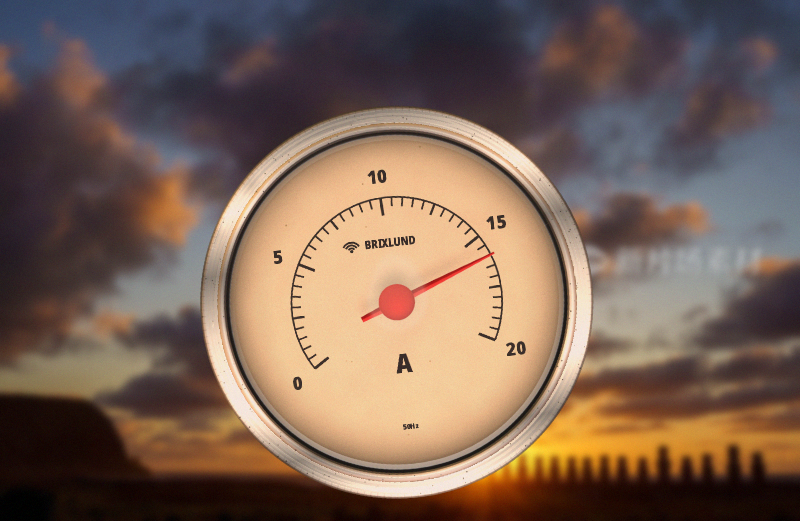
16 A
